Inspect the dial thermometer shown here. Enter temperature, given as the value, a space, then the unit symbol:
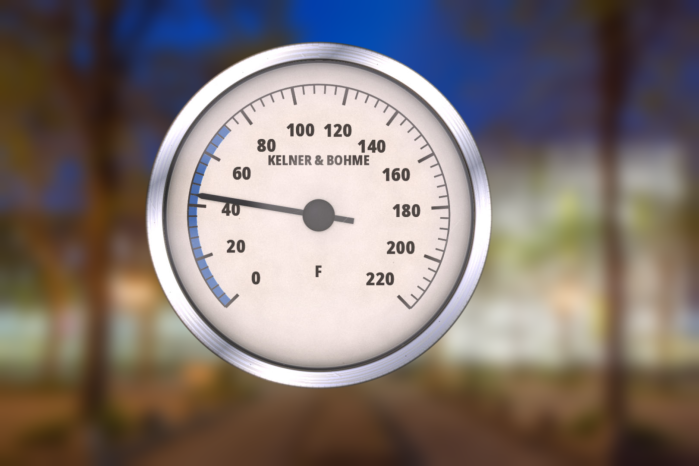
44 °F
